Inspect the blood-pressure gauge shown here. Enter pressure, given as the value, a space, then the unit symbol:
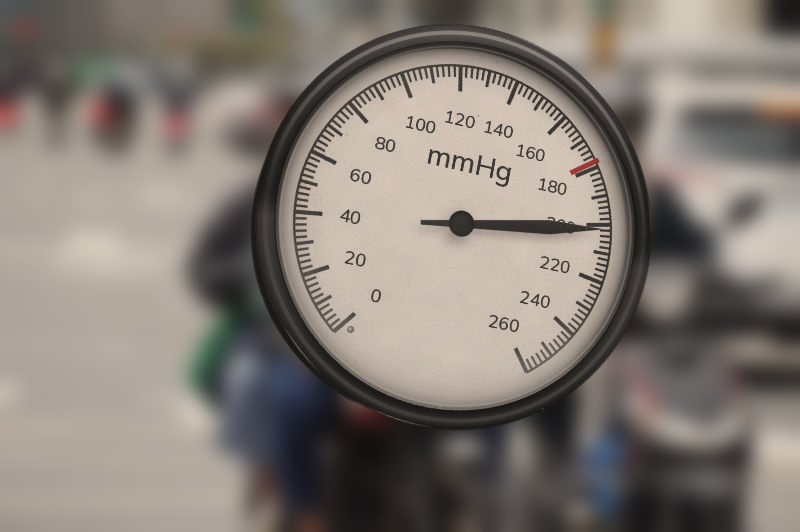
202 mmHg
